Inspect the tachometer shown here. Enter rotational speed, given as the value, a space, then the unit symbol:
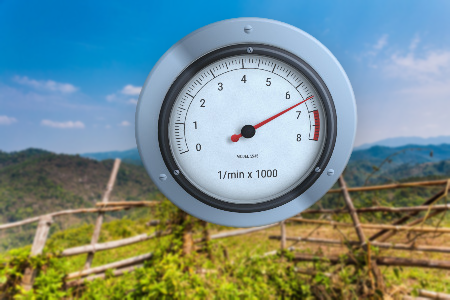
6500 rpm
